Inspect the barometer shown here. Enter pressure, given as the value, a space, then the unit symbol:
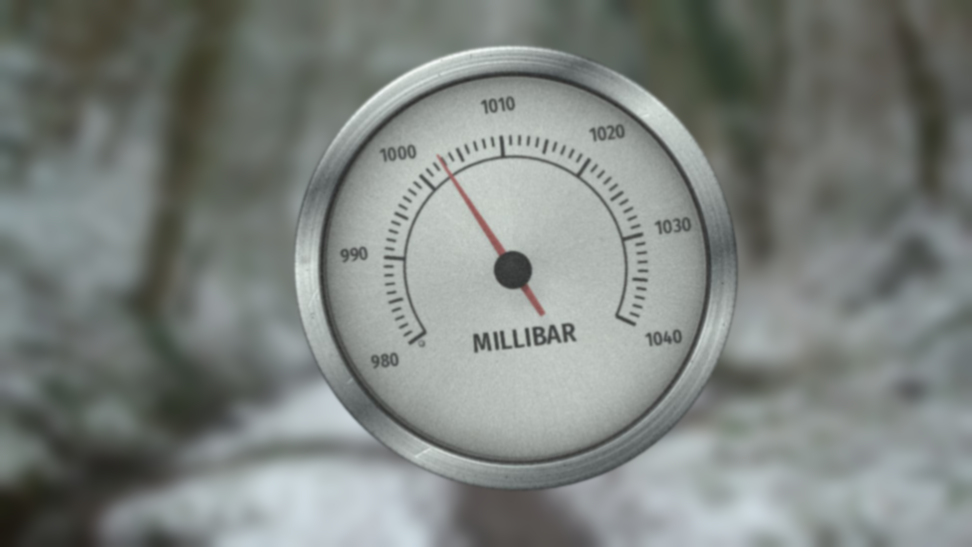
1003 mbar
